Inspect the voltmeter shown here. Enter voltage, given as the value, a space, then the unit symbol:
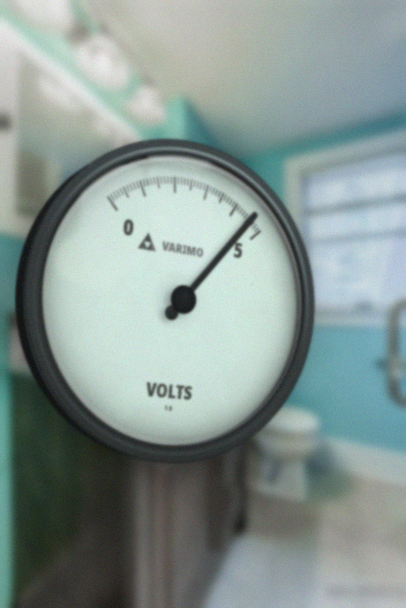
4.5 V
